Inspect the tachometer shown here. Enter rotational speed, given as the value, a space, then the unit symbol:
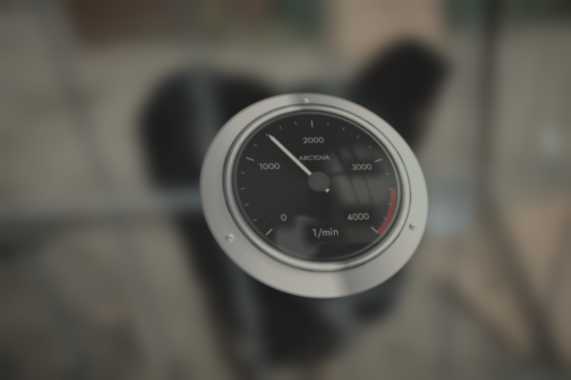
1400 rpm
